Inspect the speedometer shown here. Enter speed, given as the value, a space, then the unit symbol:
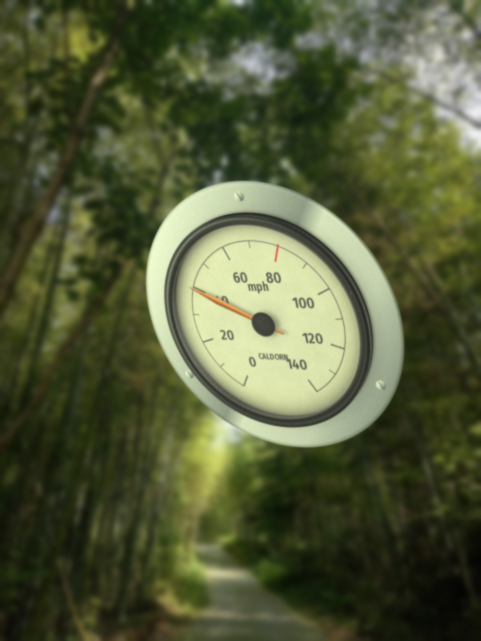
40 mph
